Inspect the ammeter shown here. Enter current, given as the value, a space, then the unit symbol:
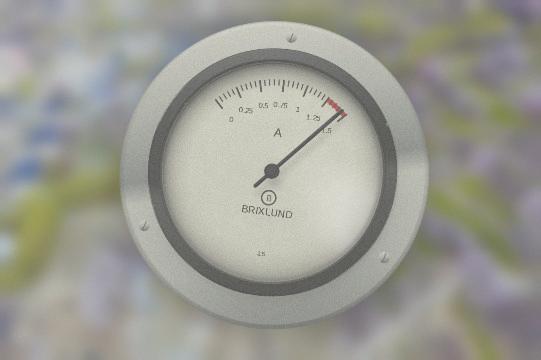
1.45 A
